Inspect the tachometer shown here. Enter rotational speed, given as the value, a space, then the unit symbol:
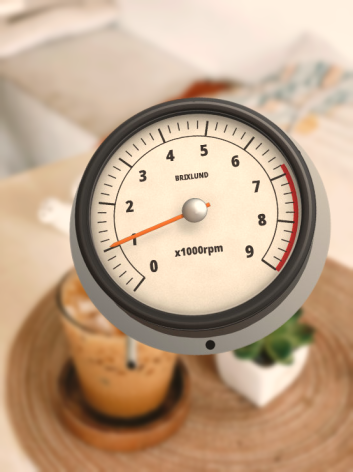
1000 rpm
